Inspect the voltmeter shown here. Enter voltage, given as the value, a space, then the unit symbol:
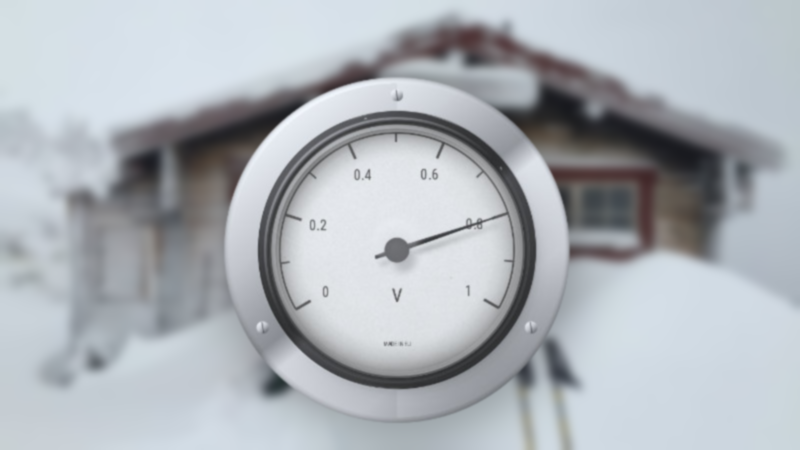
0.8 V
